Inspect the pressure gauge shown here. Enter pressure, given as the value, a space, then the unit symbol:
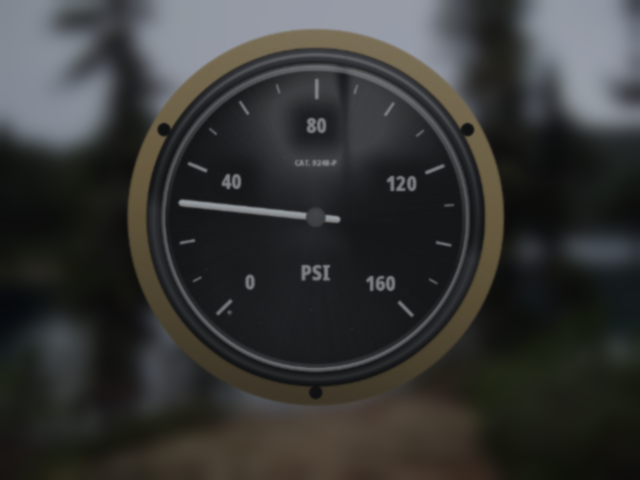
30 psi
